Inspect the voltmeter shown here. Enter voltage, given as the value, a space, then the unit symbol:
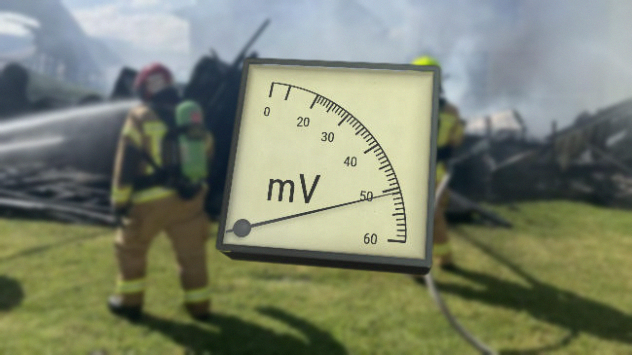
51 mV
